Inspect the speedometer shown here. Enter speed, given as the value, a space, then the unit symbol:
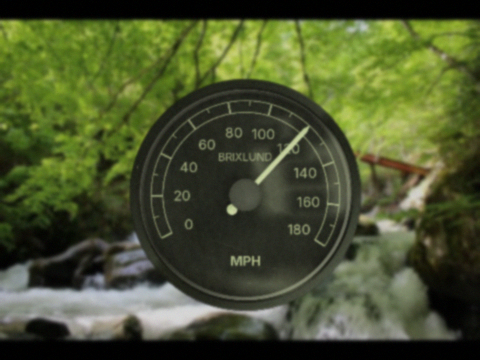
120 mph
